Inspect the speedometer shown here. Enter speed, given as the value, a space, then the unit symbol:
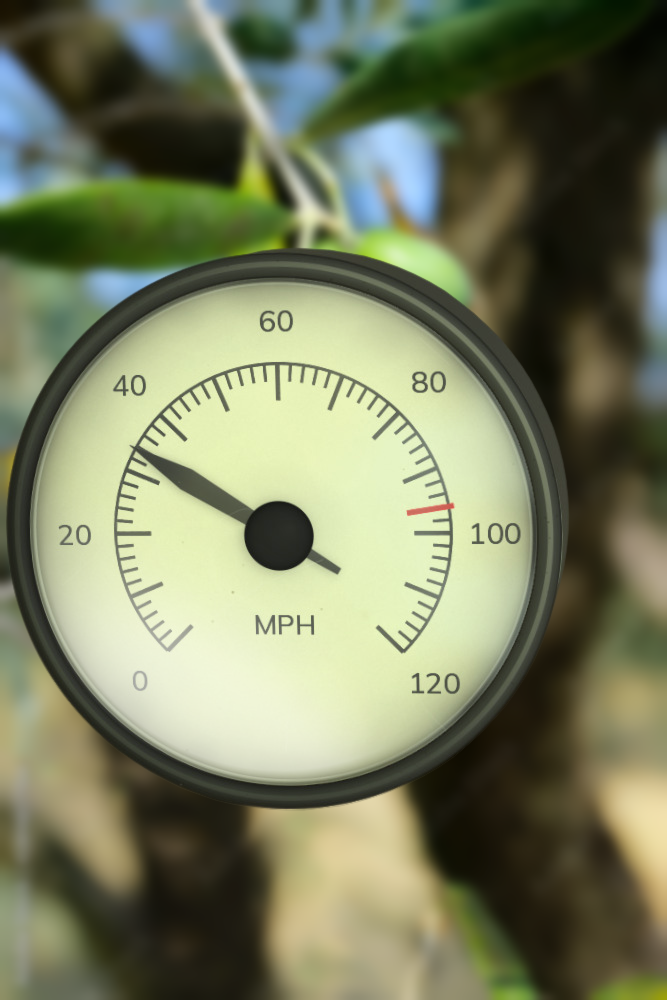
34 mph
